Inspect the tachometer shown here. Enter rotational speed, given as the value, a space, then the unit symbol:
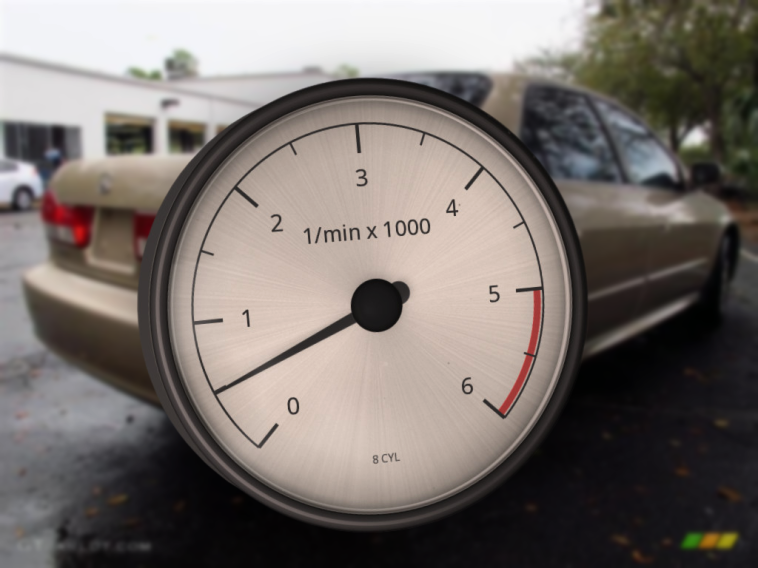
500 rpm
